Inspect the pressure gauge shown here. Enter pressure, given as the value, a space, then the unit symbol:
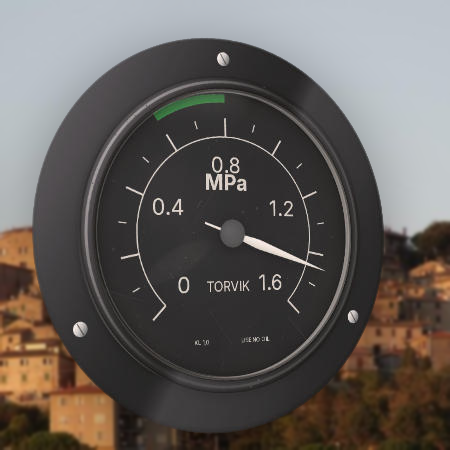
1.45 MPa
